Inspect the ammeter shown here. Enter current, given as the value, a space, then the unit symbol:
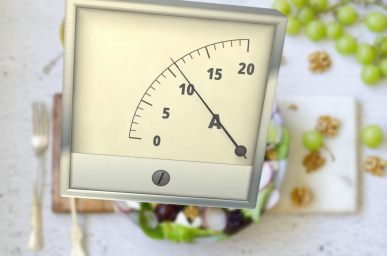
11 A
